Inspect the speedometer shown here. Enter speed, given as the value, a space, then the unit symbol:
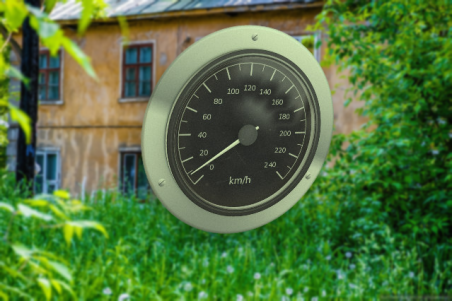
10 km/h
